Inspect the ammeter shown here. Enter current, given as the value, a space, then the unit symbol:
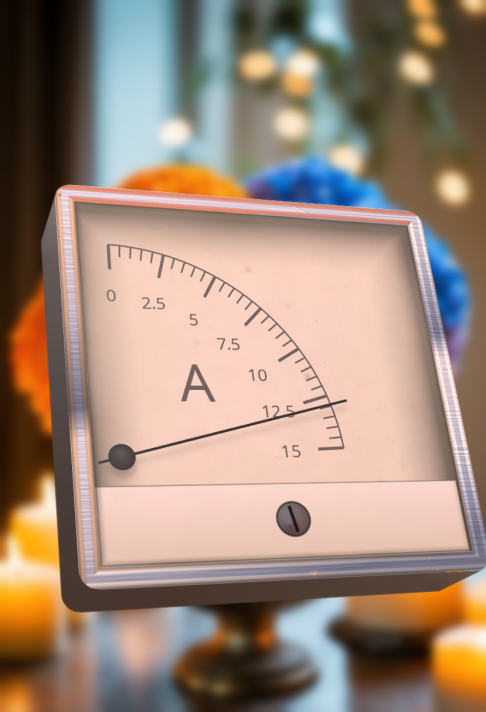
13 A
